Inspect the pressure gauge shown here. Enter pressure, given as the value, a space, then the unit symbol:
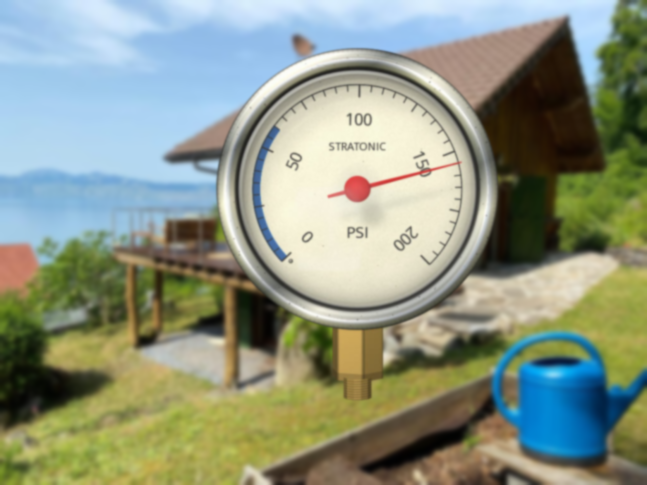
155 psi
